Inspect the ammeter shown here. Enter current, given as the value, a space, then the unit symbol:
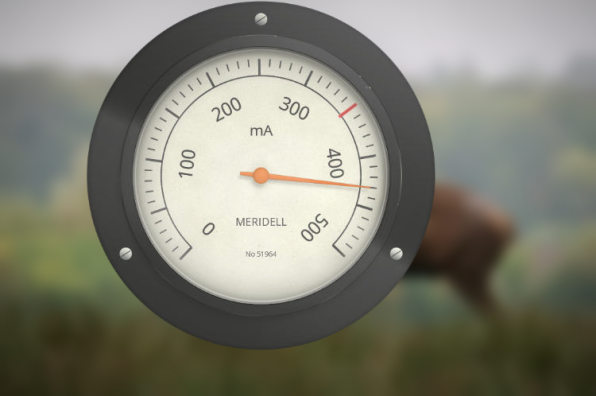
430 mA
